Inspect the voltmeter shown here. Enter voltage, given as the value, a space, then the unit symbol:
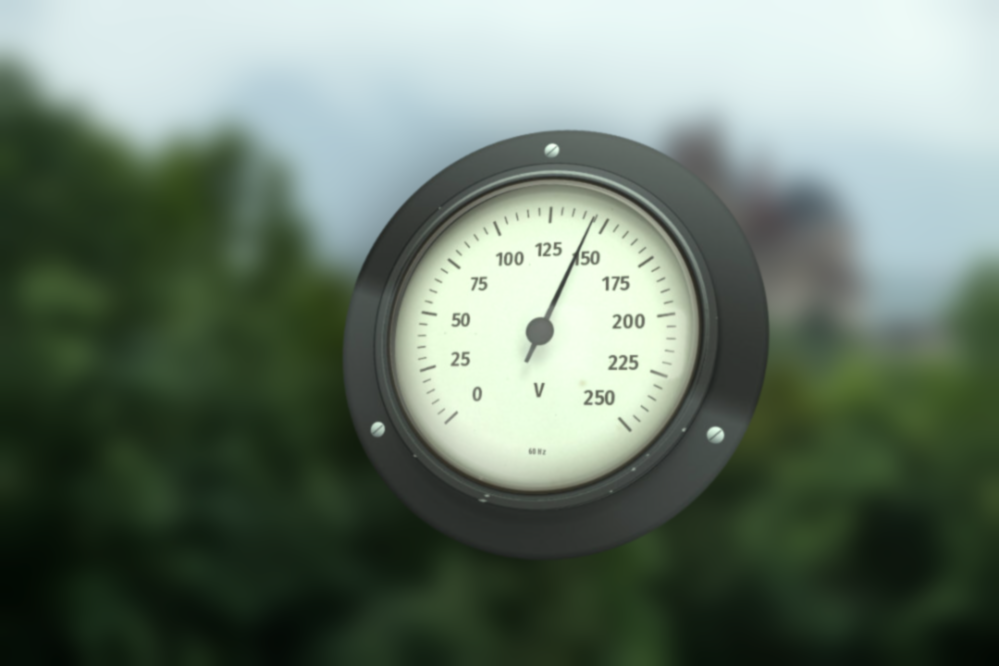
145 V
